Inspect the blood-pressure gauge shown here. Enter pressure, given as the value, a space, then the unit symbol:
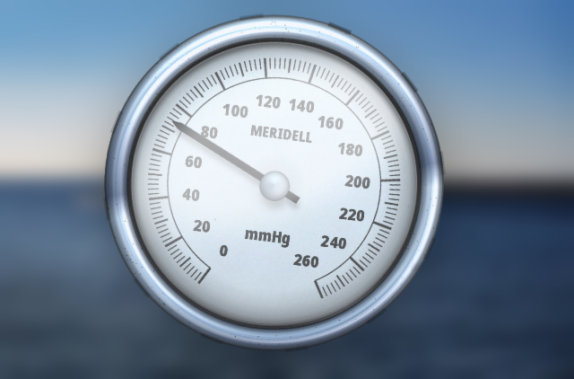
74 mmHg
